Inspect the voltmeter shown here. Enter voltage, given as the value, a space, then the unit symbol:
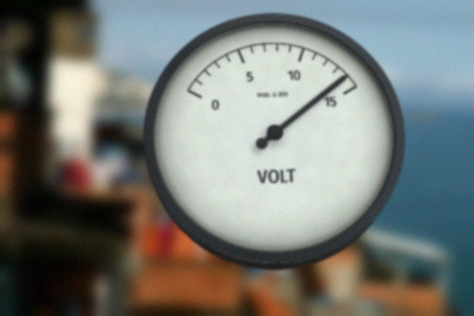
14 V
